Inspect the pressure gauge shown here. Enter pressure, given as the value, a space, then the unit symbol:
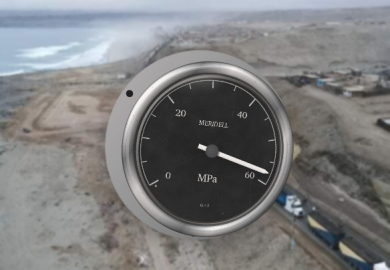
57.5 MPa
